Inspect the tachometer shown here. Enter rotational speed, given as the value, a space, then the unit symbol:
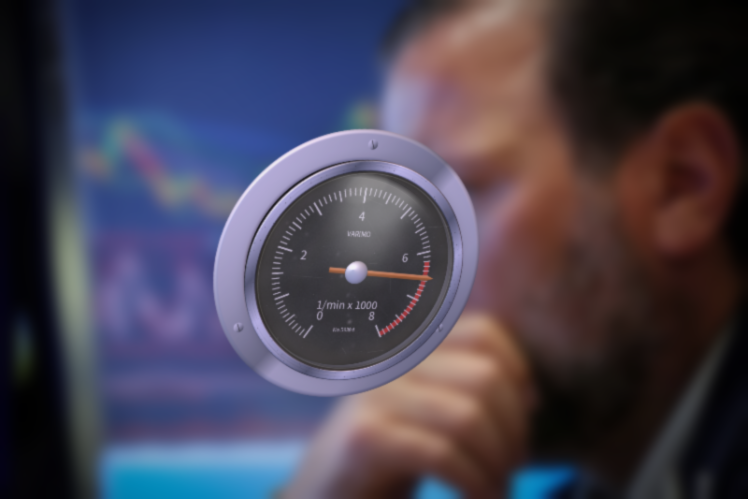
6500 rpm
